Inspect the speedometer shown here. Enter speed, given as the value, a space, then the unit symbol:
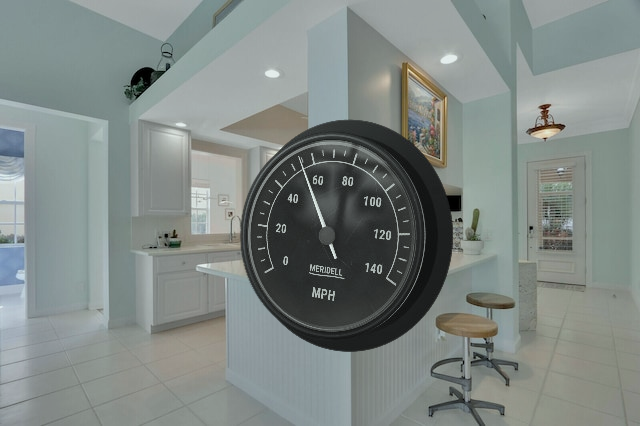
55 mph
